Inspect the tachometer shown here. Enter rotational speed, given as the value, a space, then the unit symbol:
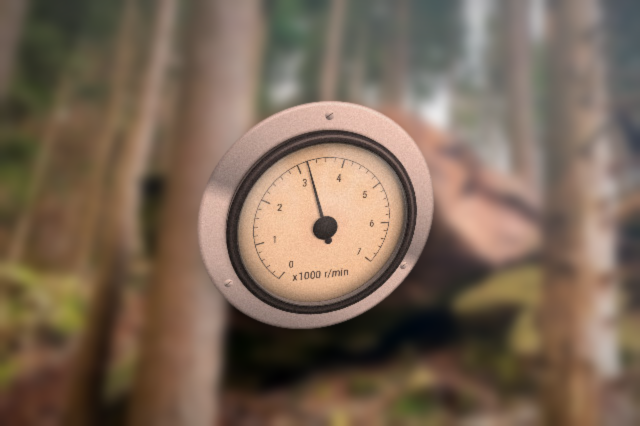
3200 rpm
